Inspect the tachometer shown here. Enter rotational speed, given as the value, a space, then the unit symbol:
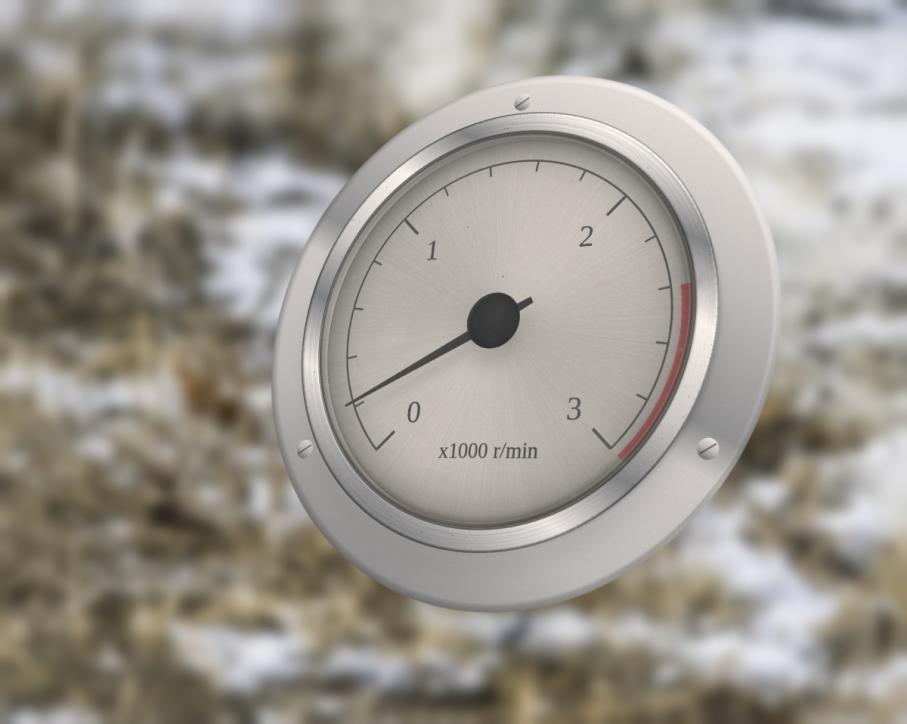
200 rpm
